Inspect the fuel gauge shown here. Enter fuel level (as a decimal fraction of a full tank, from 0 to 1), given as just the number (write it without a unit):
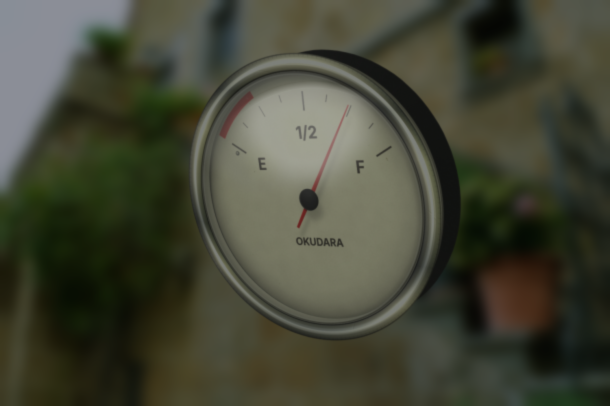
0.75
